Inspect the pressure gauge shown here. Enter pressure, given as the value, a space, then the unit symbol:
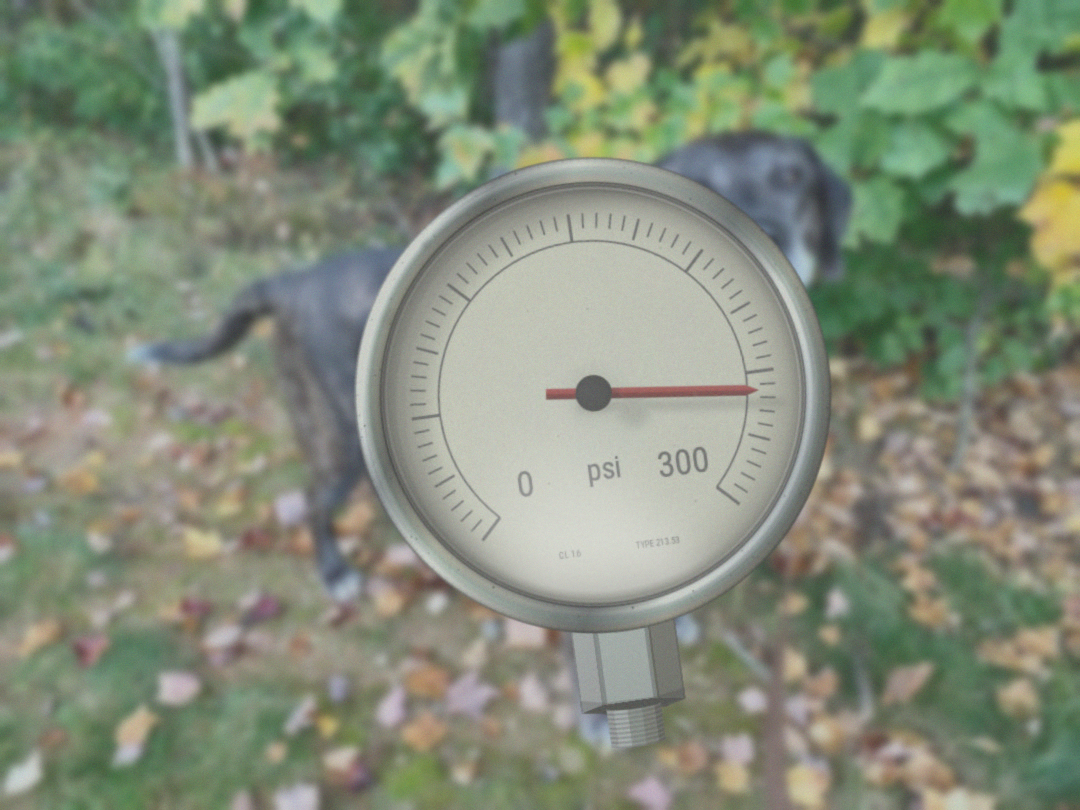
257.5 psi
